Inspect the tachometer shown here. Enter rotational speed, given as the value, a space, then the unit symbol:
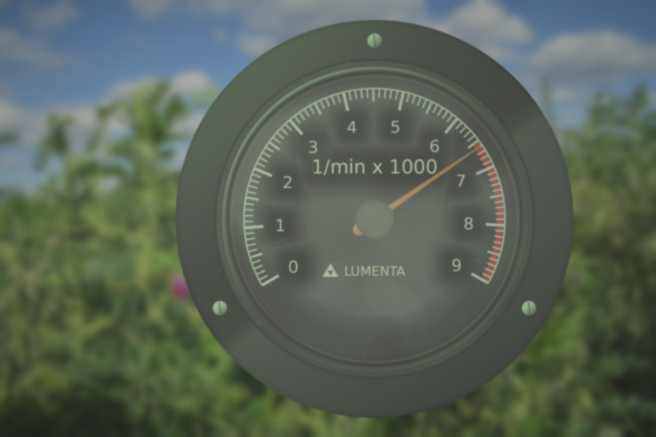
6600 rpm
